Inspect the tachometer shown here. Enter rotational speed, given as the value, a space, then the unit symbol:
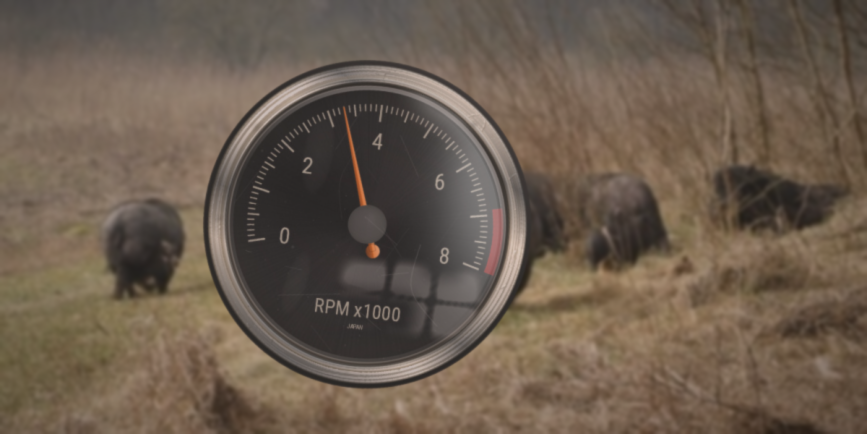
3300 rpm
